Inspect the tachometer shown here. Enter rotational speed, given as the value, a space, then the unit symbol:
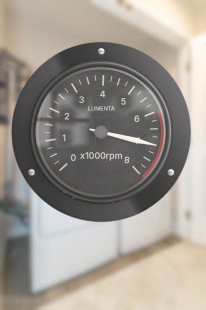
7000 rpm
